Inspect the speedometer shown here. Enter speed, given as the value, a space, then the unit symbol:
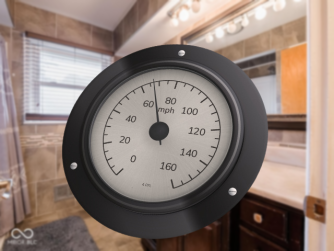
67.5 mph
